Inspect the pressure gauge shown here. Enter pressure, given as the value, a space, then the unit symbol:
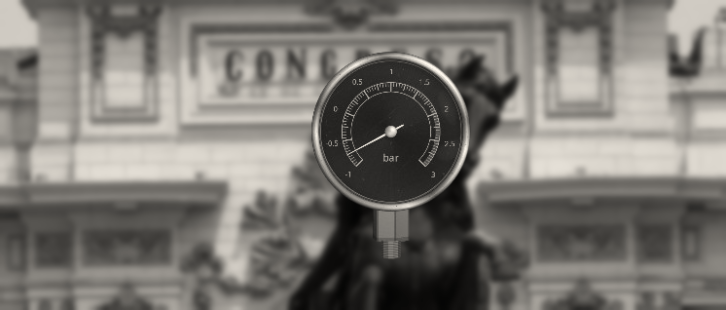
-0.75 bar
